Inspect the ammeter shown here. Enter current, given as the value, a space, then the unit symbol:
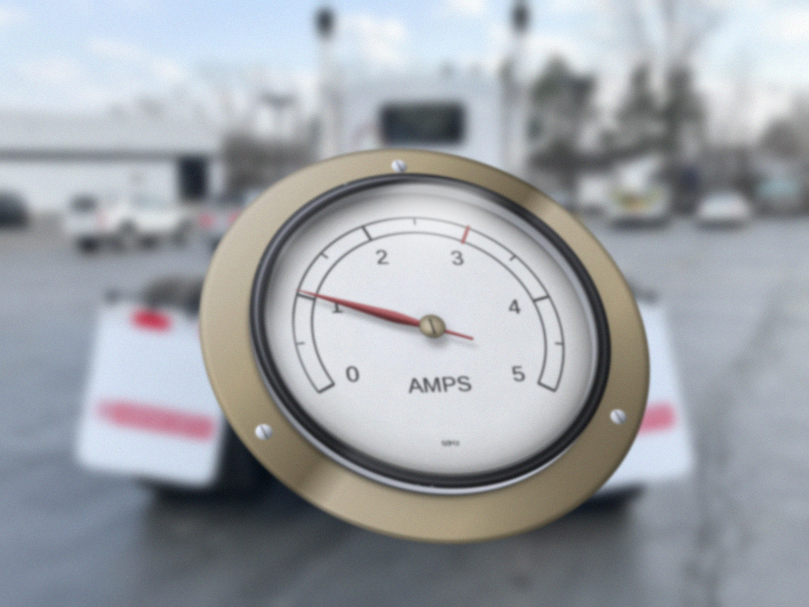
1 A
